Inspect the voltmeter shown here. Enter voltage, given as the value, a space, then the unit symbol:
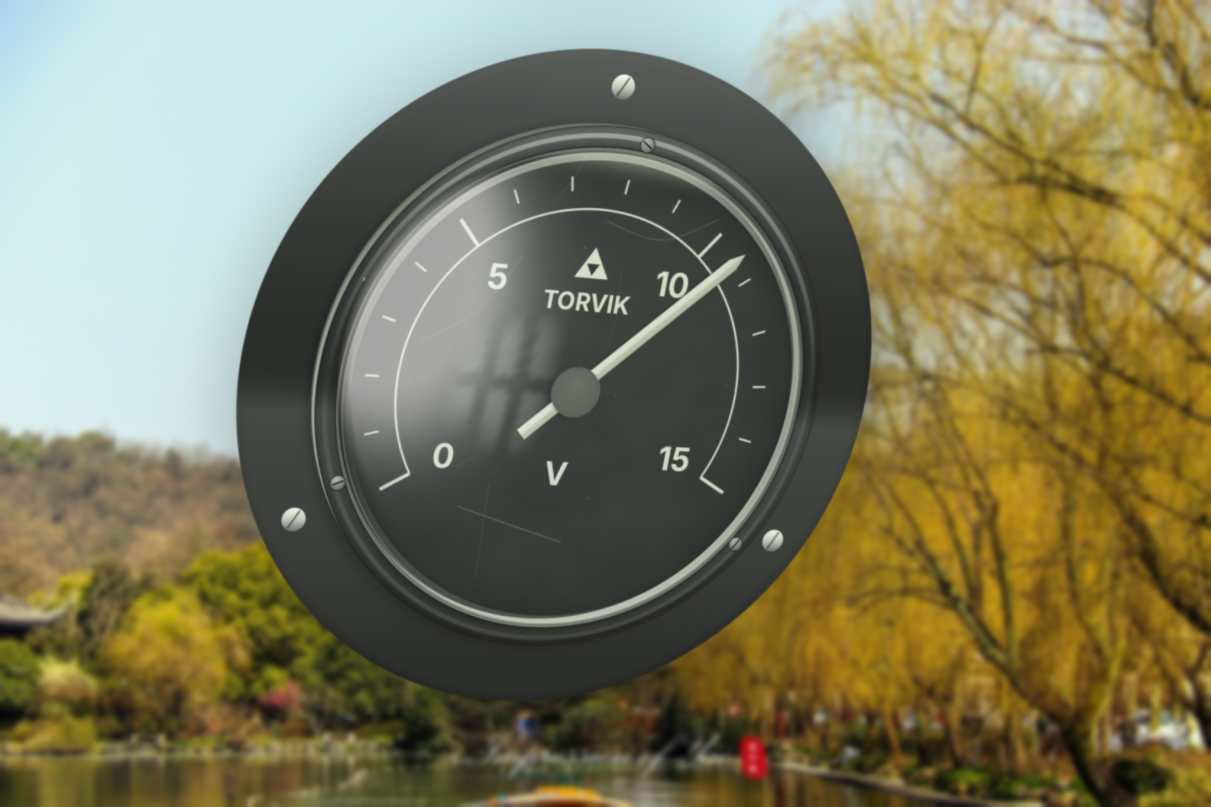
10.5 V
